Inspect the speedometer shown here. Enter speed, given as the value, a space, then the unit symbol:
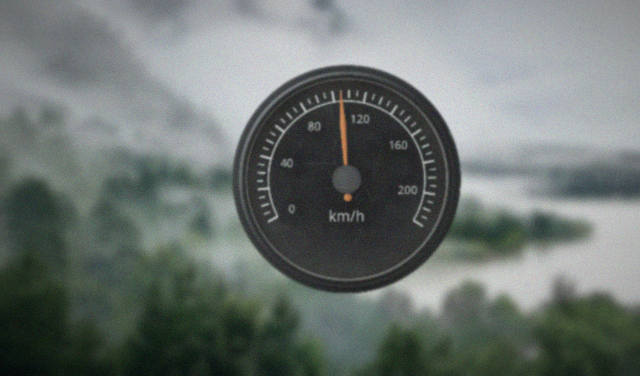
105 km/h
